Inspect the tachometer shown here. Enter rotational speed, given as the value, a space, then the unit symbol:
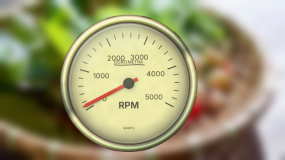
100 rpm
